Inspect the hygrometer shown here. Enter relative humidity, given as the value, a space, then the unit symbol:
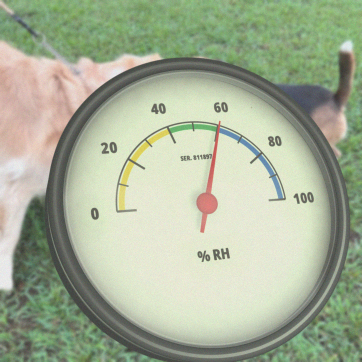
60 %
